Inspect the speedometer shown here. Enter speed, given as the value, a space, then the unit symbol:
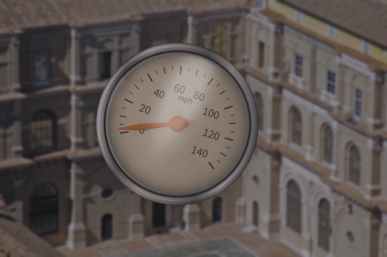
2.5 mph
